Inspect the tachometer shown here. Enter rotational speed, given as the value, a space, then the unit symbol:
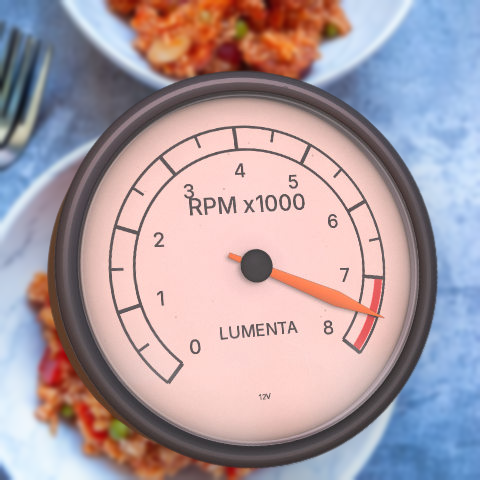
7500 rpm
